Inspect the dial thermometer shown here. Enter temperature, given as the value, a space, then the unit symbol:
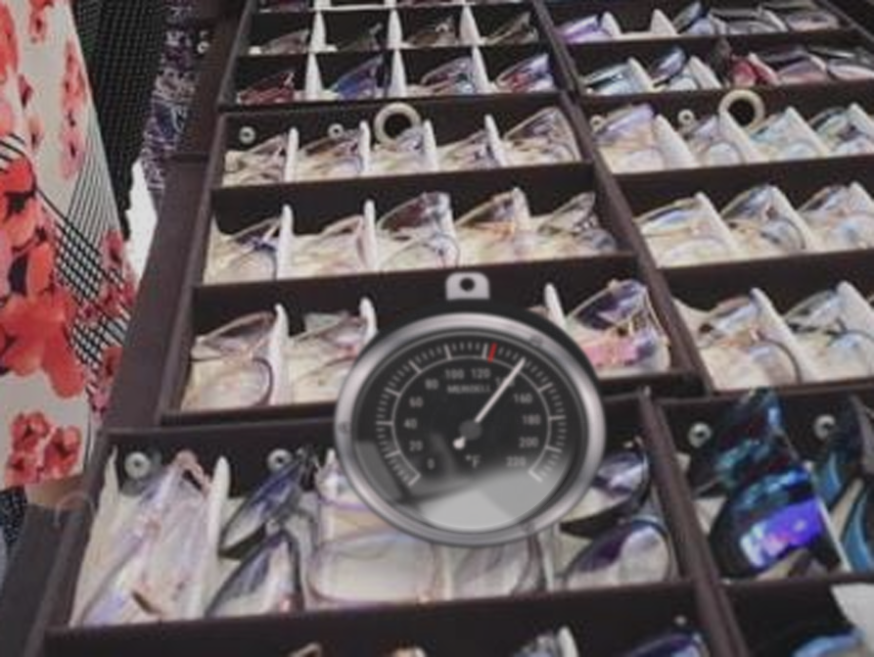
140 °F
